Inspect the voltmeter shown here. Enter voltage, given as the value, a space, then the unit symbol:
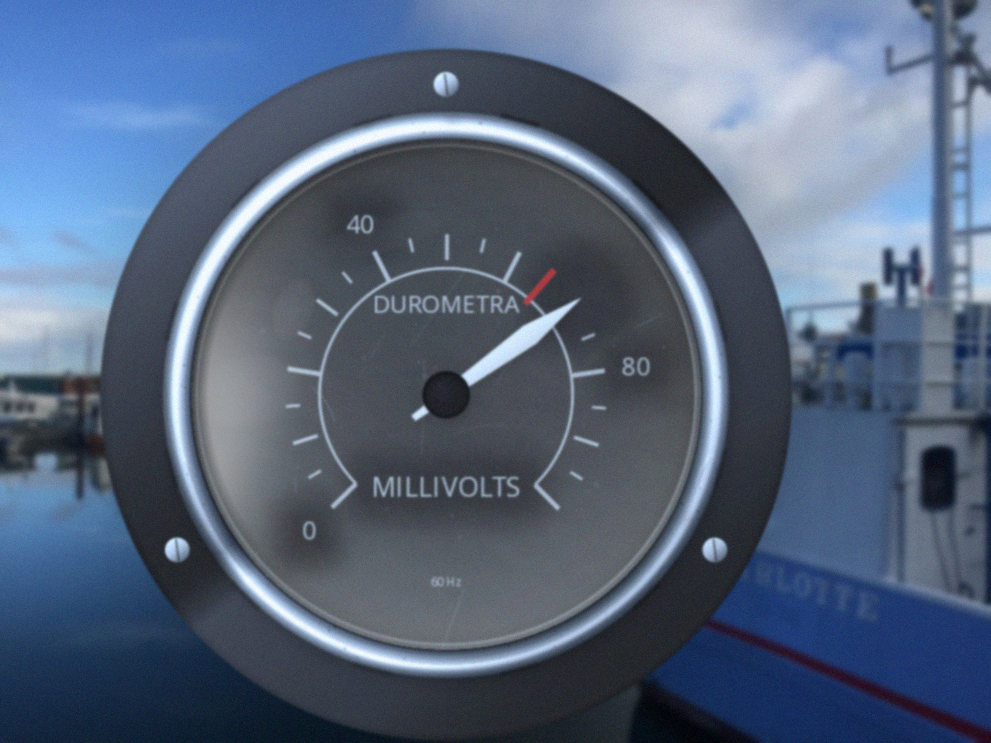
70 mV
